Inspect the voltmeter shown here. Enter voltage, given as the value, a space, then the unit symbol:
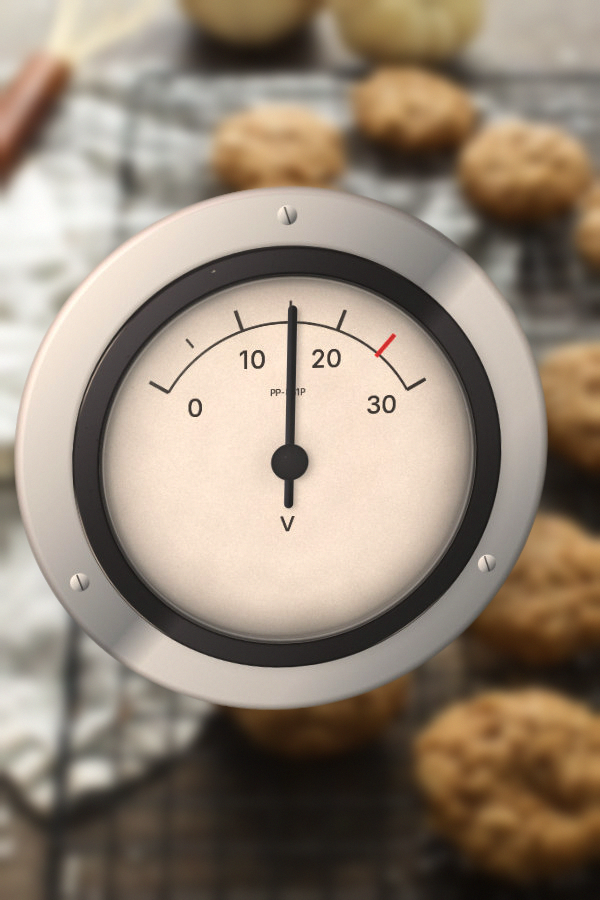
15 V
